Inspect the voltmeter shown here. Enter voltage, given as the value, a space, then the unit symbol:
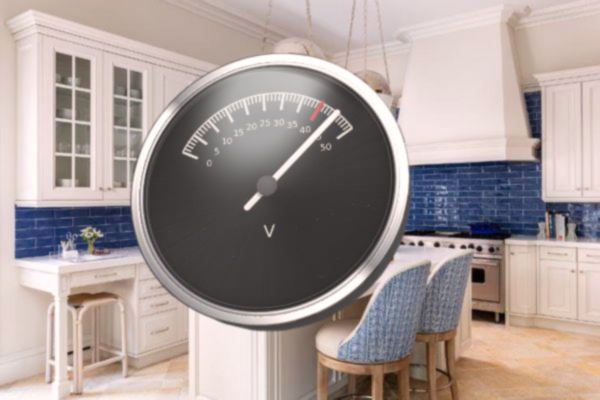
45 V
